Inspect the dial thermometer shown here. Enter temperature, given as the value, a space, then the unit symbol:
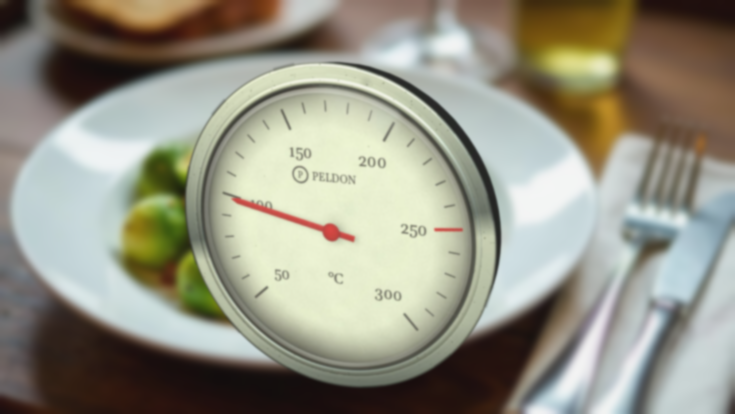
100 °C
